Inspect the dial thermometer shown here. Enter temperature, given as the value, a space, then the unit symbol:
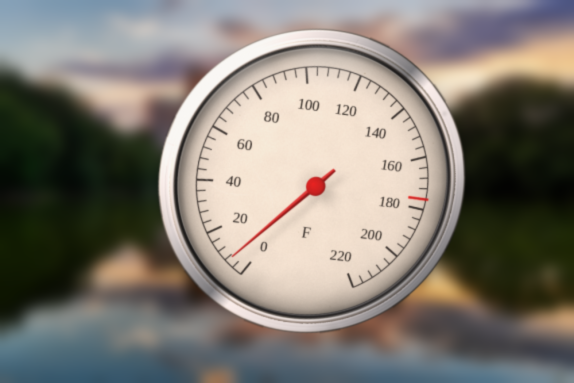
8 °F
